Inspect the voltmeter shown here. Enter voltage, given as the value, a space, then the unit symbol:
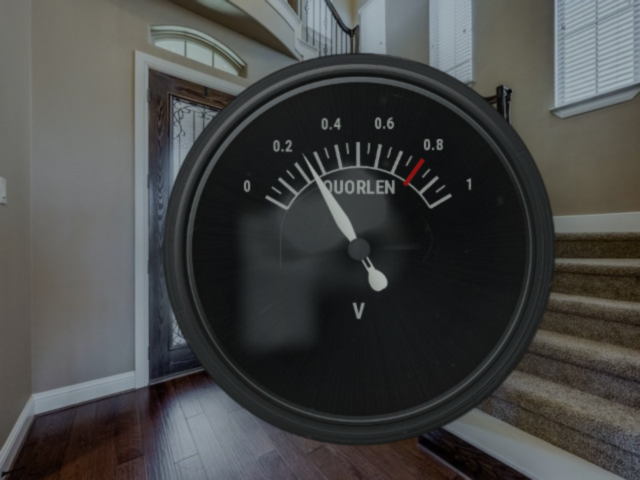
0.25 V
